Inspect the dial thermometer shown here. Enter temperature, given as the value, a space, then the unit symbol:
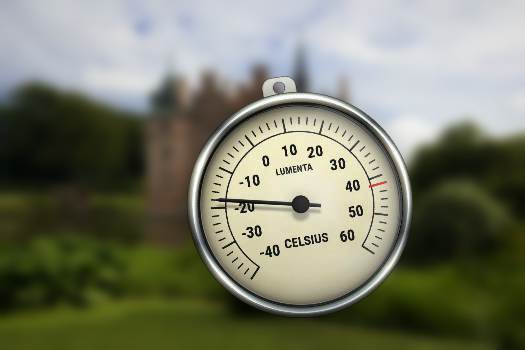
-18 °C
